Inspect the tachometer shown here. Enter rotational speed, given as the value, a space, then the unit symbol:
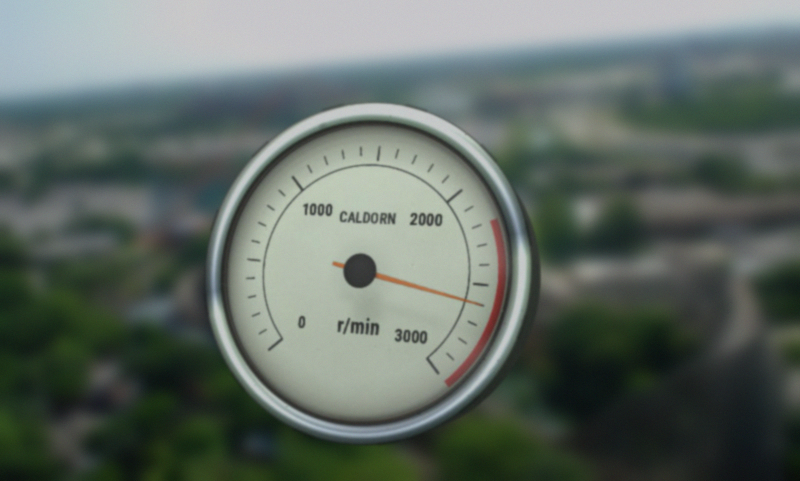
2600 rpm
